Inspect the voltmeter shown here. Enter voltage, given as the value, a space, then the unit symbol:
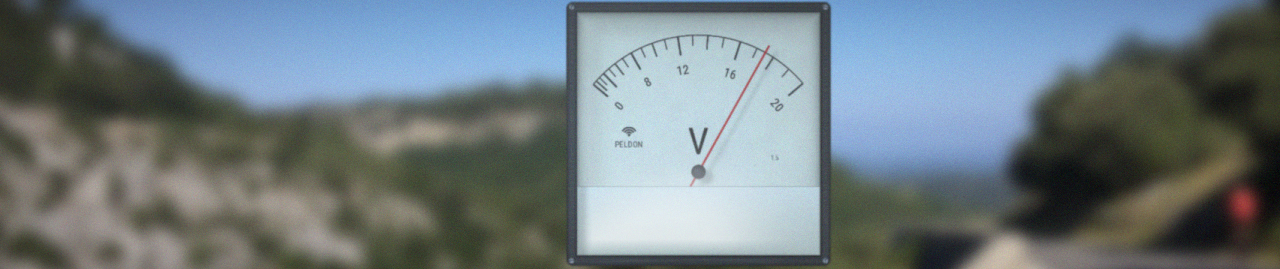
17.5 V
